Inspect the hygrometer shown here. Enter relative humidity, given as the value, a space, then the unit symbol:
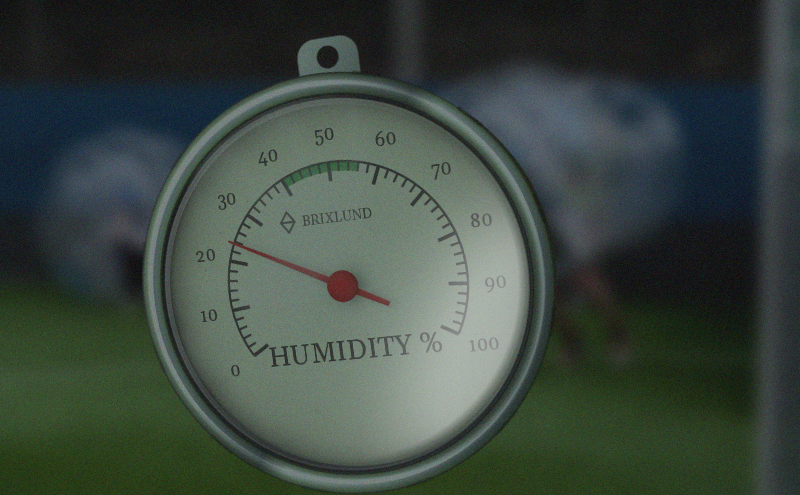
24 %
